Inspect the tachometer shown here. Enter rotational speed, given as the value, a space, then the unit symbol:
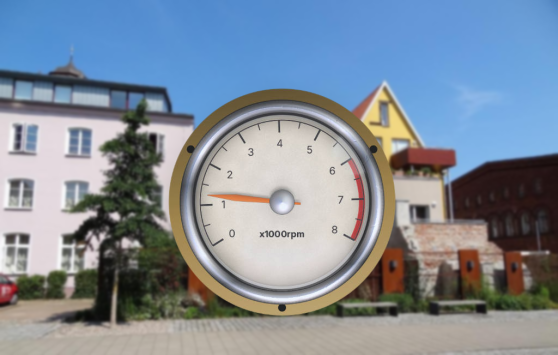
1250 rpm
